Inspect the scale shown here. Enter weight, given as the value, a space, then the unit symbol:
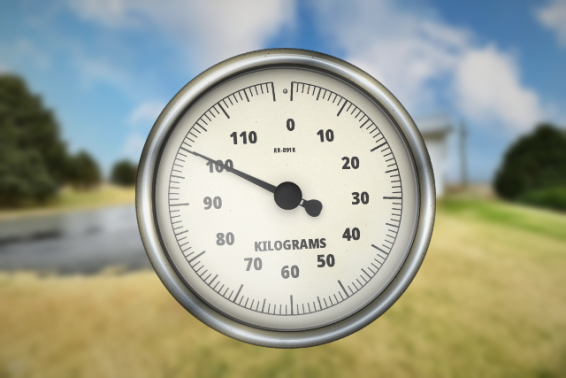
100 kg
